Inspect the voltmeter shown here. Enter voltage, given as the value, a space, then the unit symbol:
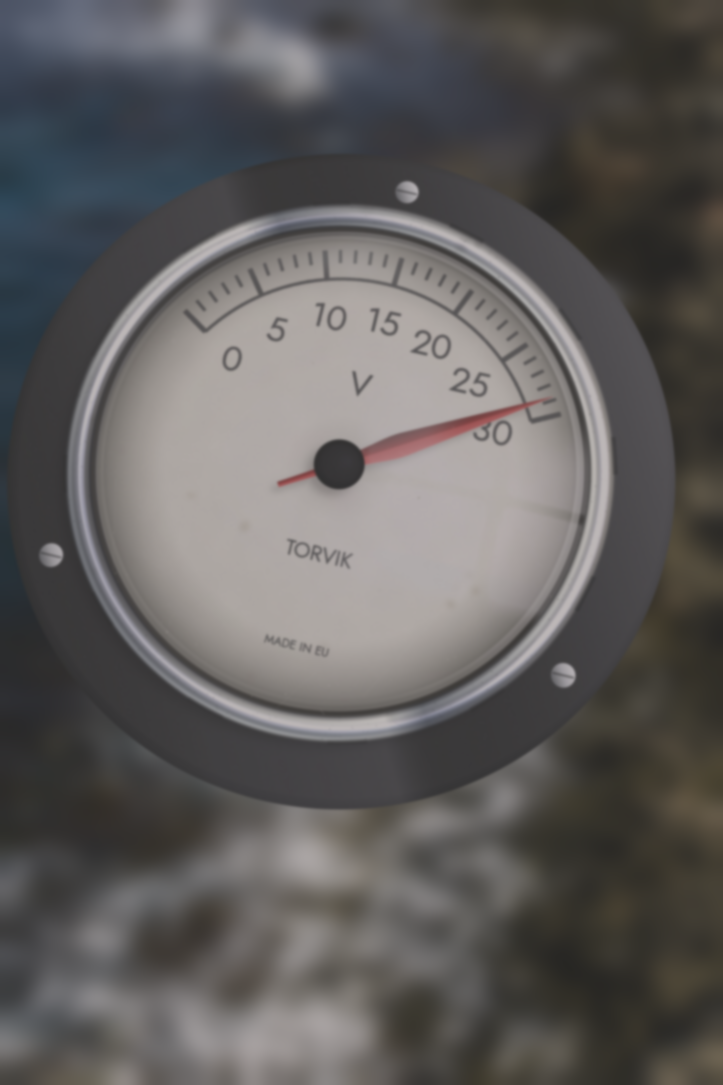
29 V
